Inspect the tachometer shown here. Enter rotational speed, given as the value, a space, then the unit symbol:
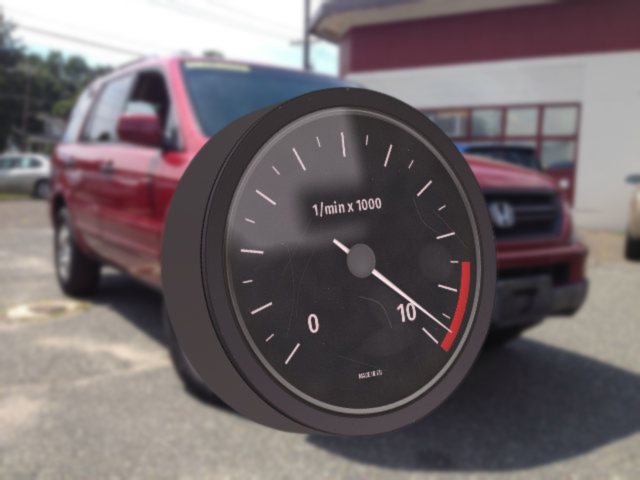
9750 rpm
